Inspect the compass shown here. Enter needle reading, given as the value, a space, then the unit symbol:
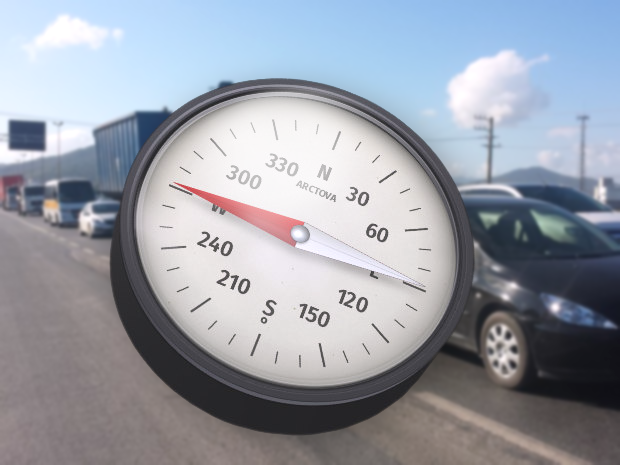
270 °
